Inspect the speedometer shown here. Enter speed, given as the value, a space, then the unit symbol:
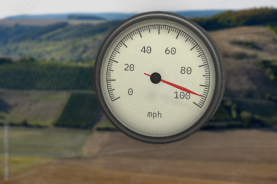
95 mph
